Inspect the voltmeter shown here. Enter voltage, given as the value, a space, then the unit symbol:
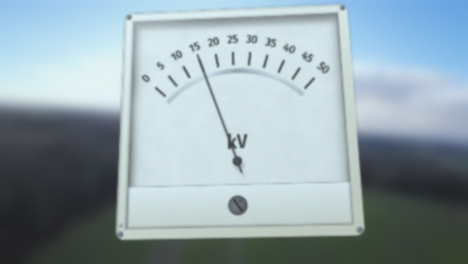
15 kV
